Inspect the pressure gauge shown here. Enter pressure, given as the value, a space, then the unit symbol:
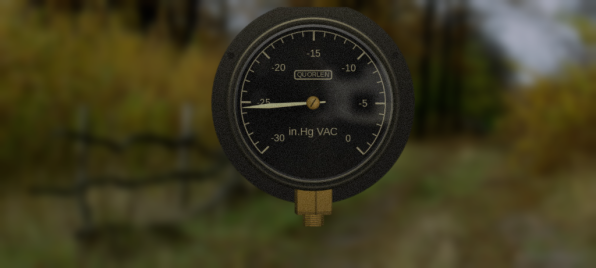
-25.5 inHg
